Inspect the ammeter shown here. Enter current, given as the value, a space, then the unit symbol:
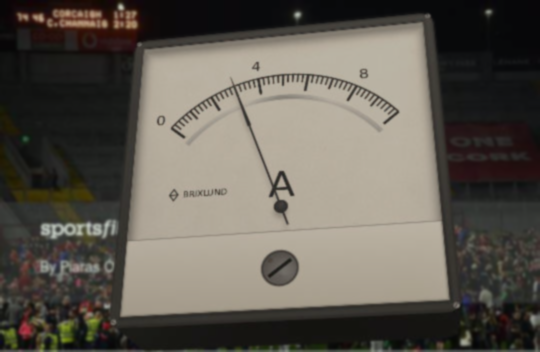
3 A
